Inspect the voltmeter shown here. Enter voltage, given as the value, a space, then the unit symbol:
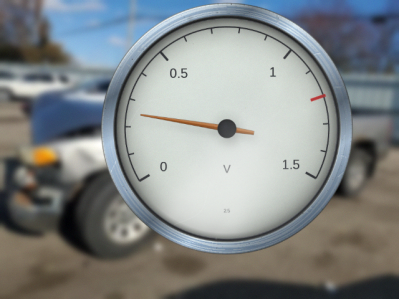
0.25 V
